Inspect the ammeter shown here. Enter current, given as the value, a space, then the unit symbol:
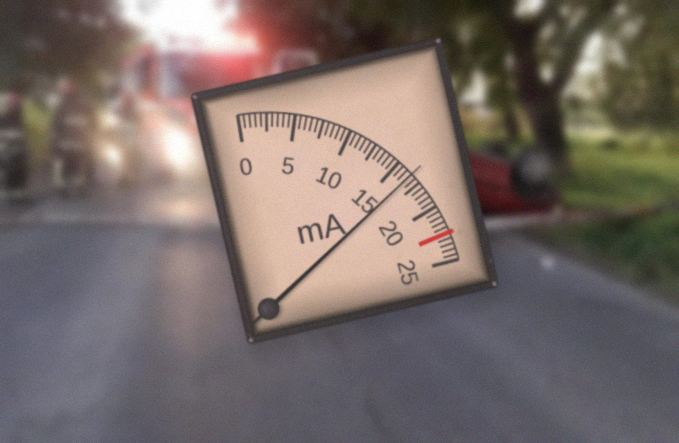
16.5 mA
